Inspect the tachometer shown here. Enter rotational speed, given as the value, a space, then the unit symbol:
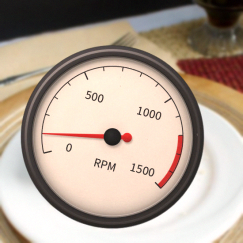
100 rpm
